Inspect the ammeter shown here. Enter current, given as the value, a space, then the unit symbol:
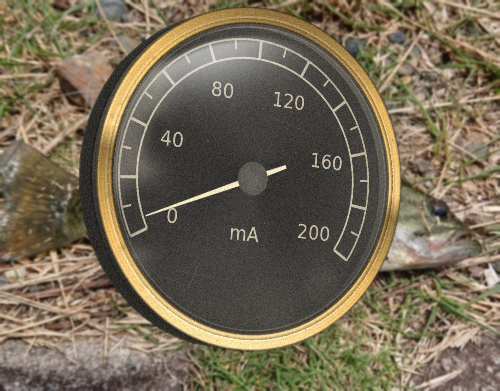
5 mA
